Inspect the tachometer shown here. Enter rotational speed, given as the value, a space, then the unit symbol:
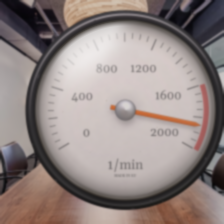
1850 rpm
